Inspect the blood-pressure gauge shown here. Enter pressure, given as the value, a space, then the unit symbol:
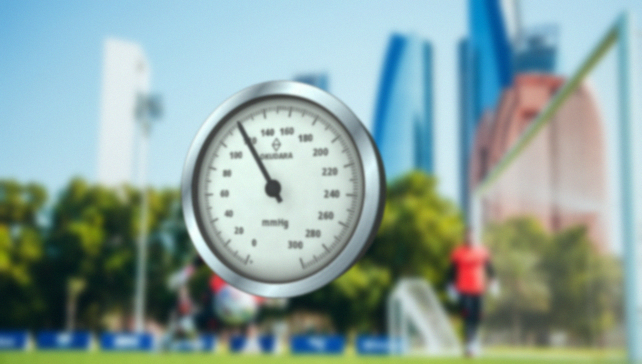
120 mmHg
